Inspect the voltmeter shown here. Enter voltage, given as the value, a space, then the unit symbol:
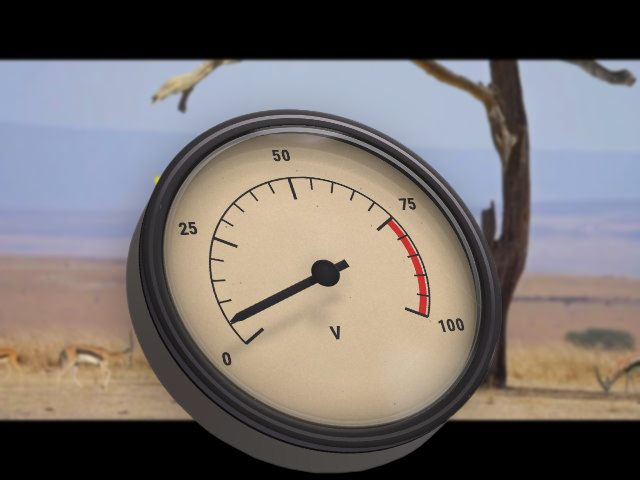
5 V
